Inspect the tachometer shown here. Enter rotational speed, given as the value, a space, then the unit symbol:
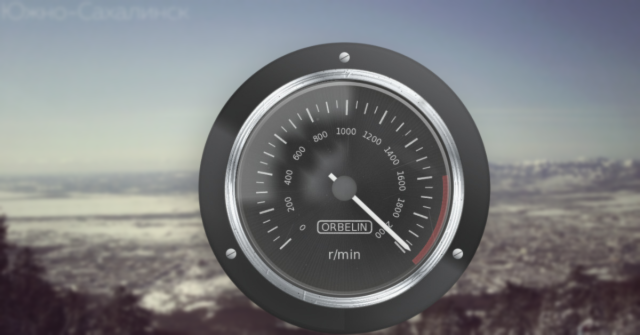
1975 rpm
